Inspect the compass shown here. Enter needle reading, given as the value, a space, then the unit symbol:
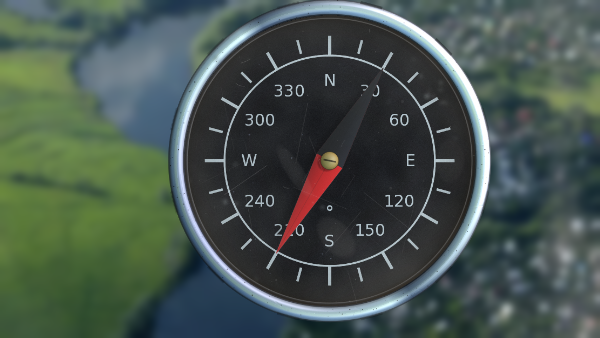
210 °
